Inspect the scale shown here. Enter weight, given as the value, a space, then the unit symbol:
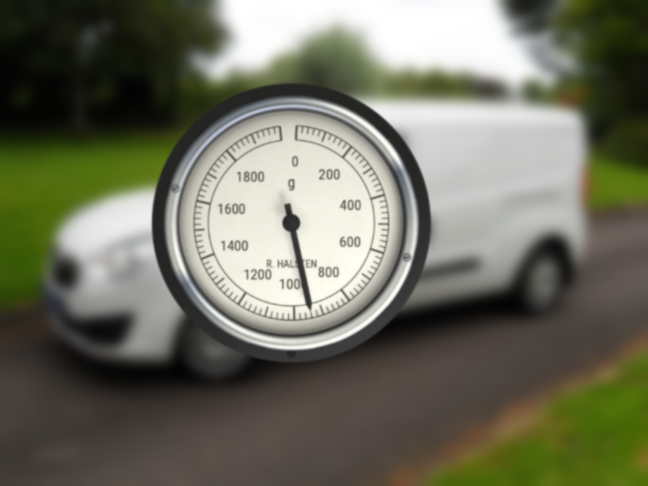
940 g
